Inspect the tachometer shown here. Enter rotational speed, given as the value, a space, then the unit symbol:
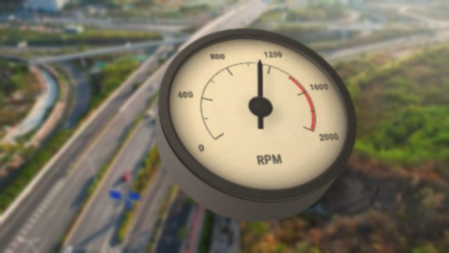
1100 rpm
